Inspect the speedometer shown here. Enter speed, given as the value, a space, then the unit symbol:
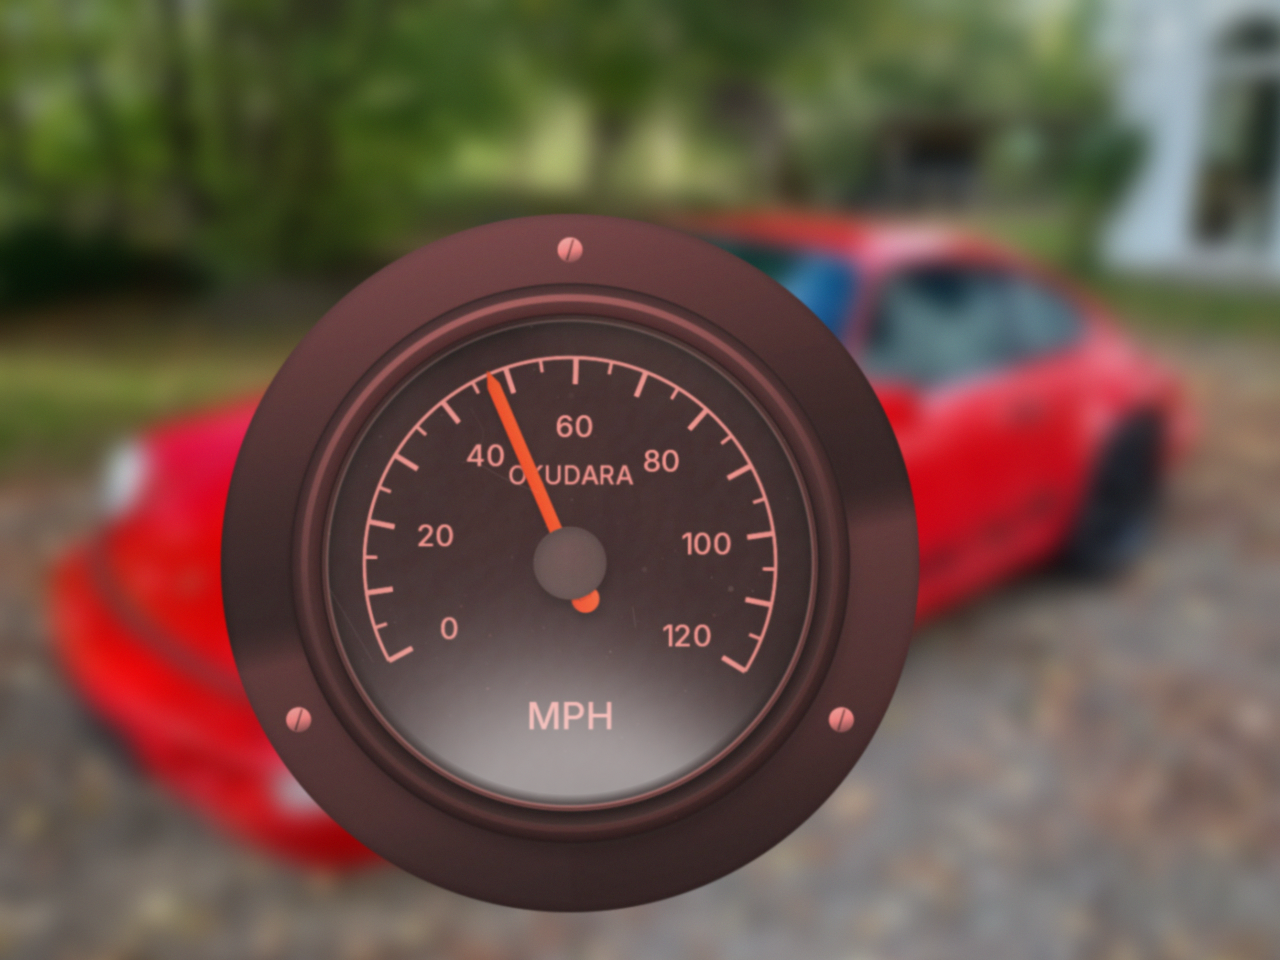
47.5 mph
